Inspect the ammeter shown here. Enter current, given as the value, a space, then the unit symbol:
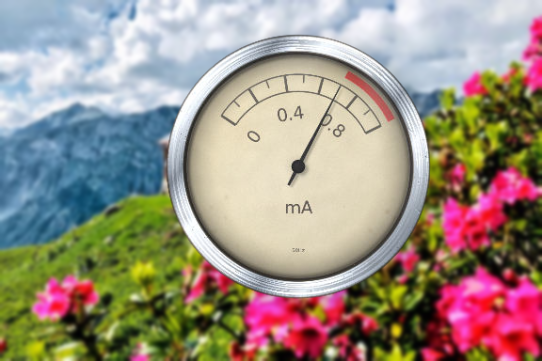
0.7 mA
